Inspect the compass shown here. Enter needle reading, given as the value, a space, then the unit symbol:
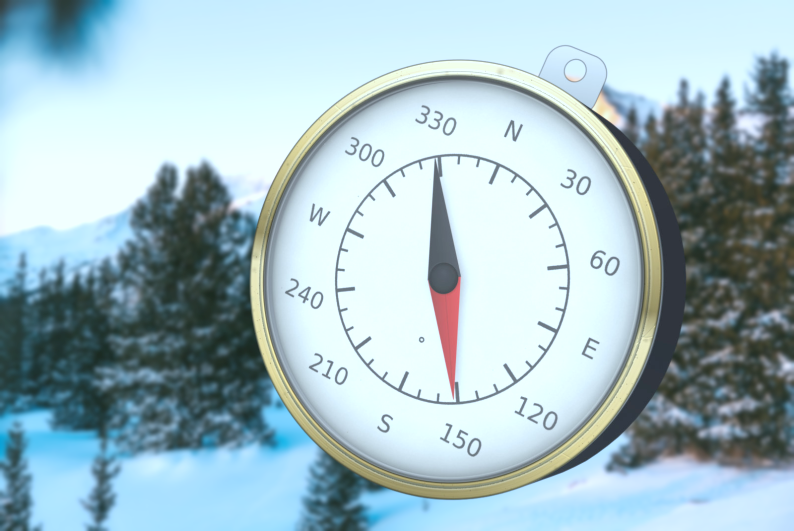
150 °
